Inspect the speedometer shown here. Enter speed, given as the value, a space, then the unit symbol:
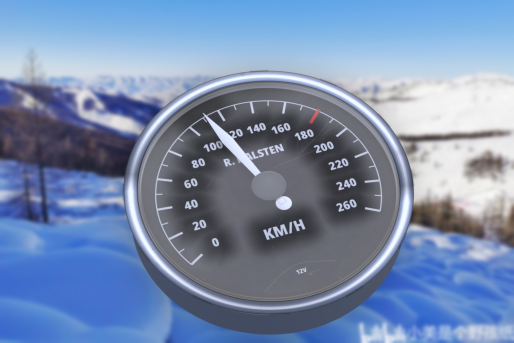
110 km/h
